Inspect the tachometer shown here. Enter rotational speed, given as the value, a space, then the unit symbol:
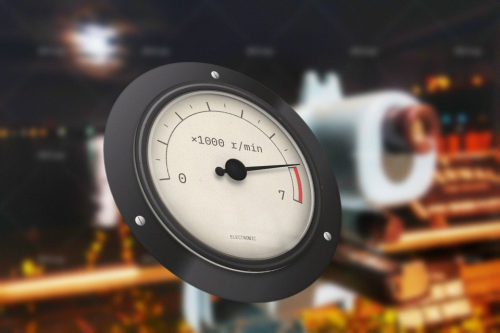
6000 rpm
